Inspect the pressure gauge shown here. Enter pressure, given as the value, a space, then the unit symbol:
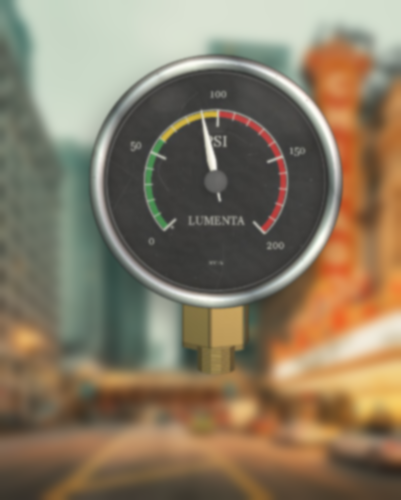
90 psi
